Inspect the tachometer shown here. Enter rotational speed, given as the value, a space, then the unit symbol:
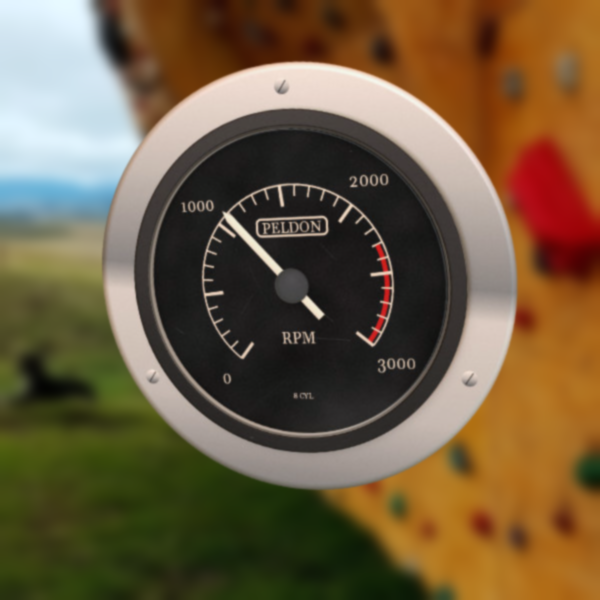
1100 rpm
